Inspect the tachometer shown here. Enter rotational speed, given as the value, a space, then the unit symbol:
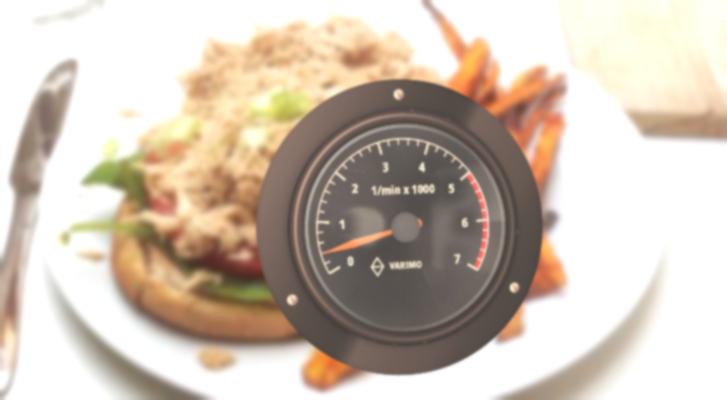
400 rpm
